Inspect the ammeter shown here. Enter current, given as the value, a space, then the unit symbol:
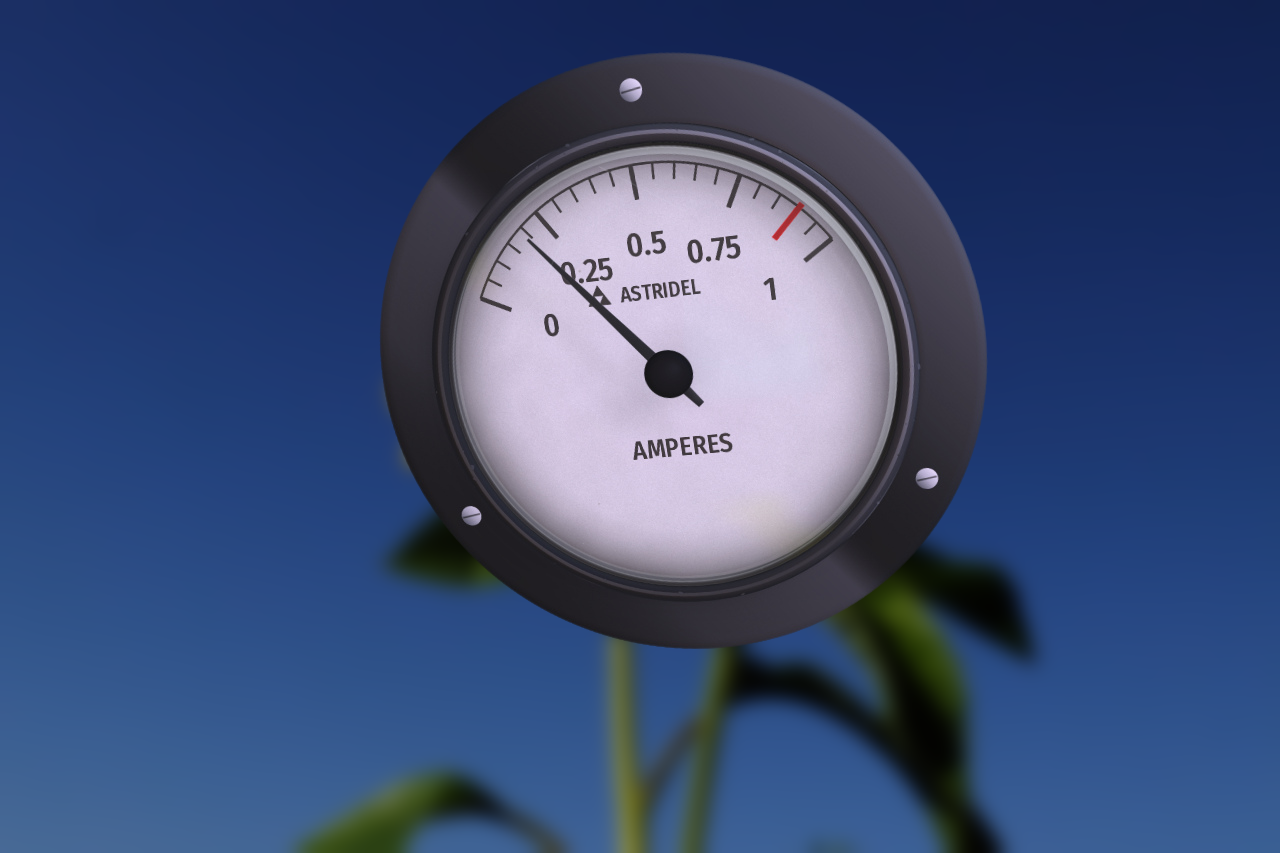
0.2 A
